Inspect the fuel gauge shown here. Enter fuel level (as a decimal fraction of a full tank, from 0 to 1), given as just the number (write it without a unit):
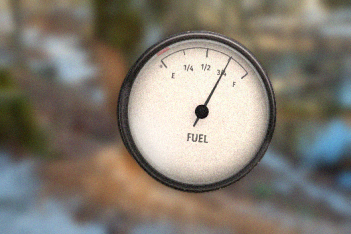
0.75
